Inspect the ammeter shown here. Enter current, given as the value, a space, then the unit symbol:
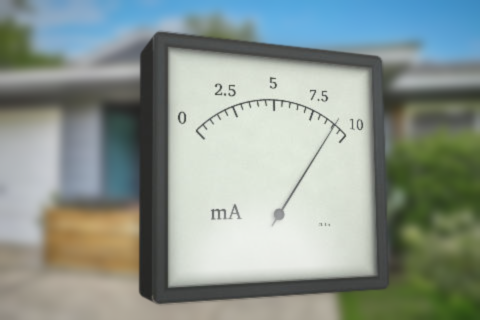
9 mA
